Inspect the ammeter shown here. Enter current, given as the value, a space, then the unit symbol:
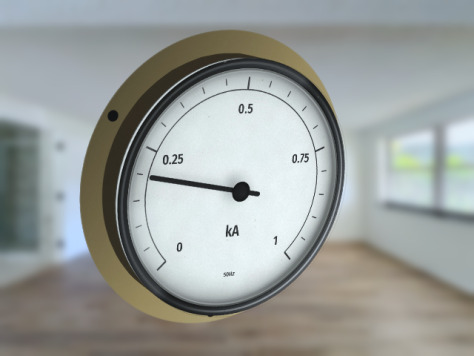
0.2 kA
